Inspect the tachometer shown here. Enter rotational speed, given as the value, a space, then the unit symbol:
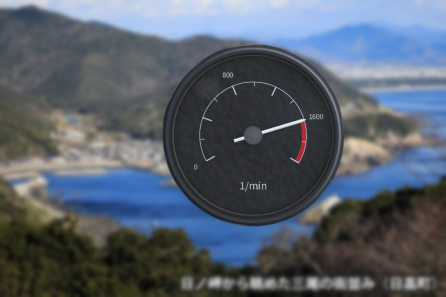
1600 rpm
